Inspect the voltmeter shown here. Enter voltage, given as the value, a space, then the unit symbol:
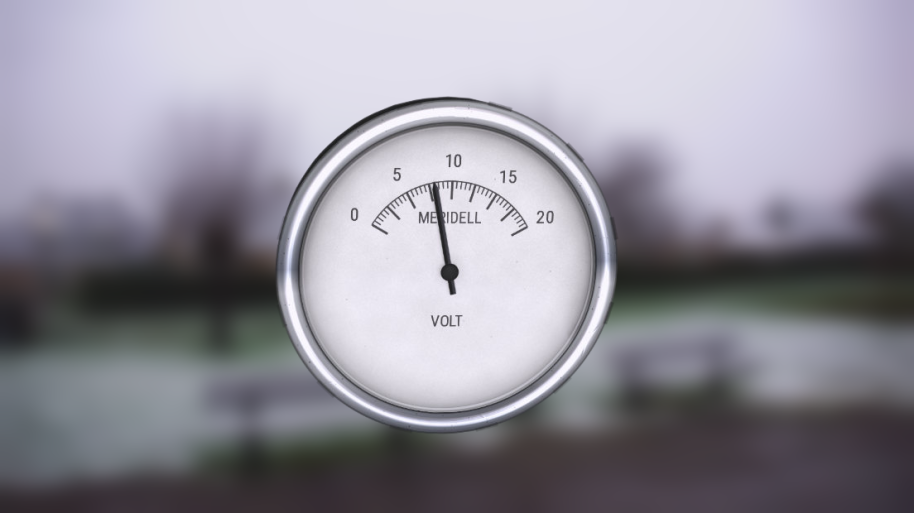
8 V
